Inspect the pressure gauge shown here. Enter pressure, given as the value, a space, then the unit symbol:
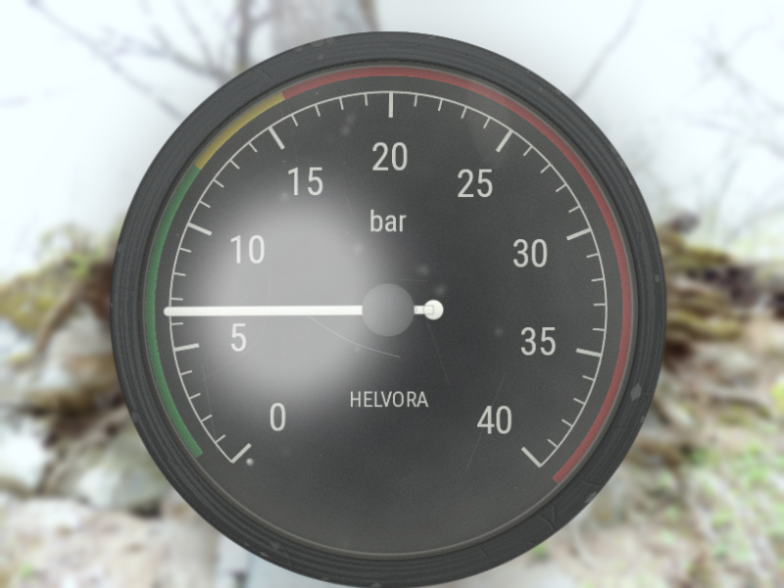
6.5 bar
